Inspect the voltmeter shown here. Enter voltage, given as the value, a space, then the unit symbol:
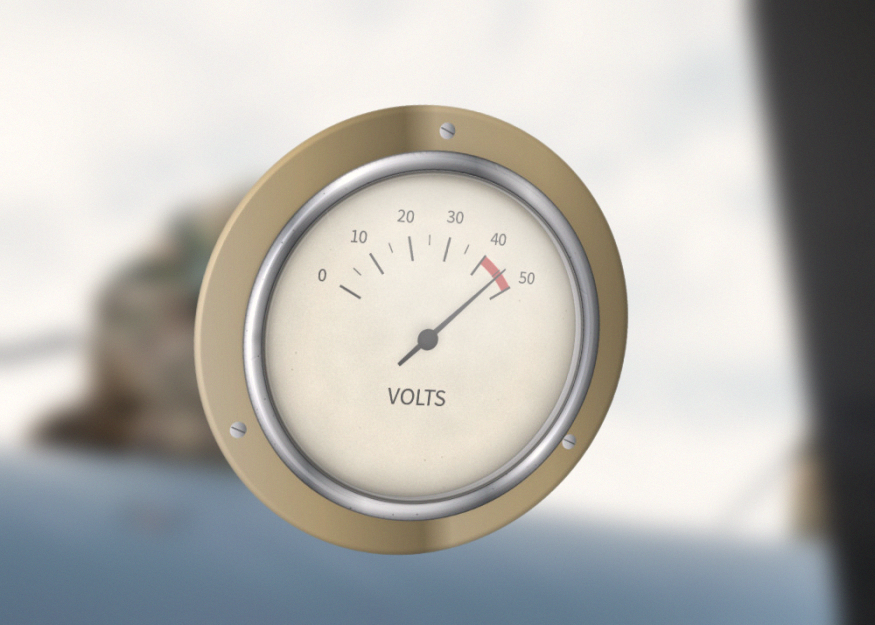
45 V
